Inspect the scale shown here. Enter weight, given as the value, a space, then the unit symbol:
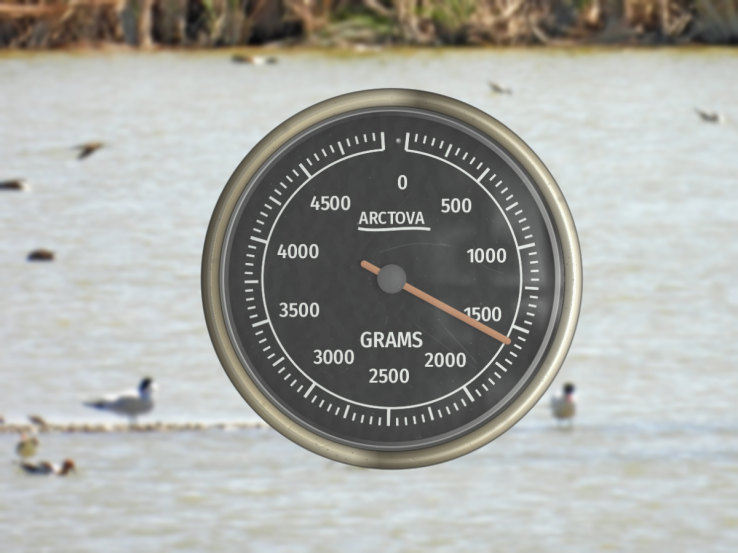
1600 g
